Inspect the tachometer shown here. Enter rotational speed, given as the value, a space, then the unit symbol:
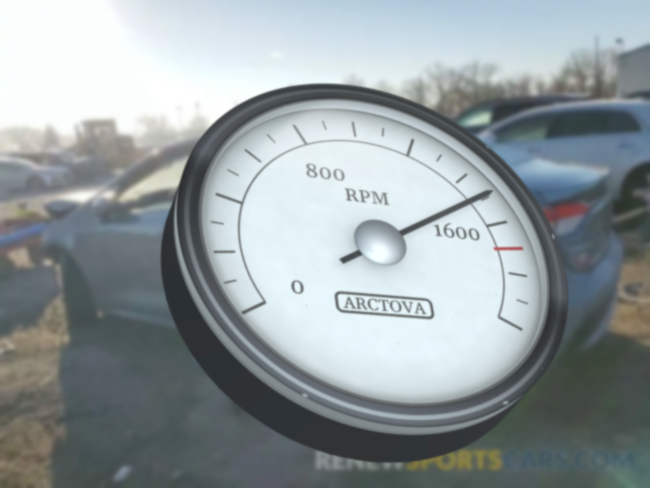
1500 rpm
